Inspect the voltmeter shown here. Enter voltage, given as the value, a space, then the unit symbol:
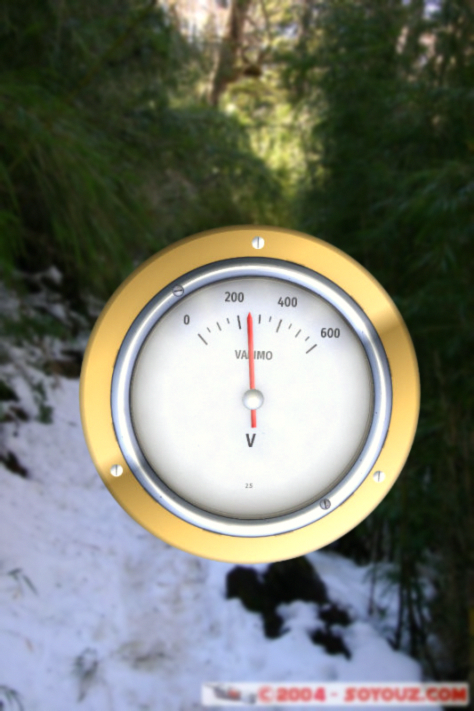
250 V
